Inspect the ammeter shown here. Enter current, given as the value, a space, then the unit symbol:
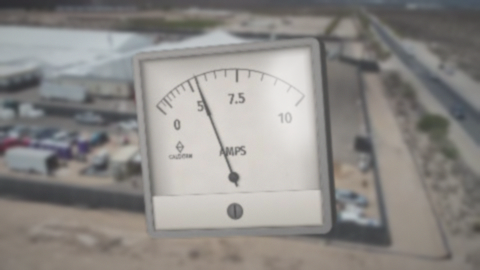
5.5 A
